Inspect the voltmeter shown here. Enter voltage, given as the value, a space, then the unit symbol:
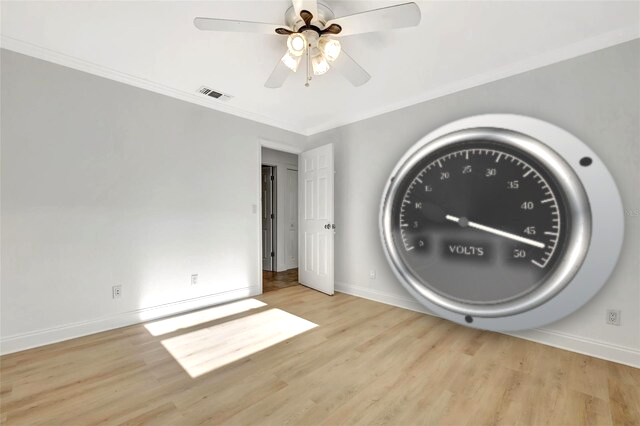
47 V
